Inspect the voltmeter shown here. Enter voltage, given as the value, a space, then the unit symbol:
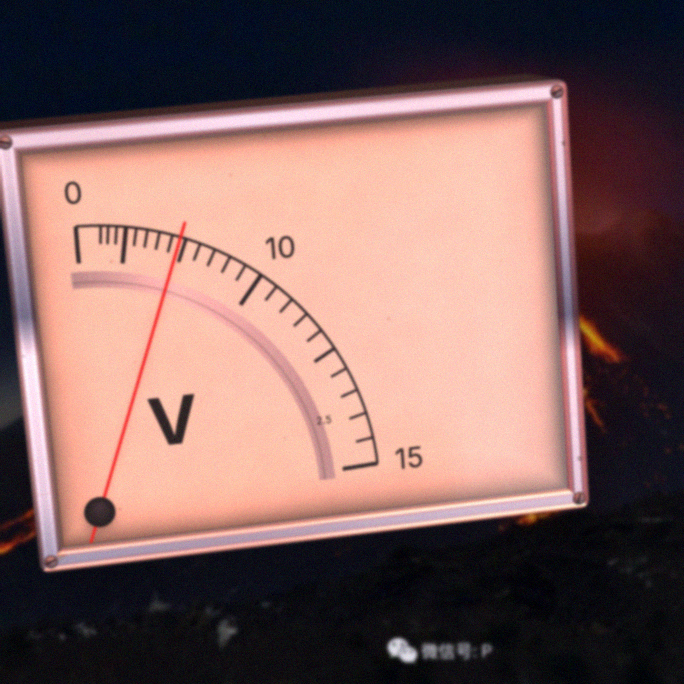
7.25 V
